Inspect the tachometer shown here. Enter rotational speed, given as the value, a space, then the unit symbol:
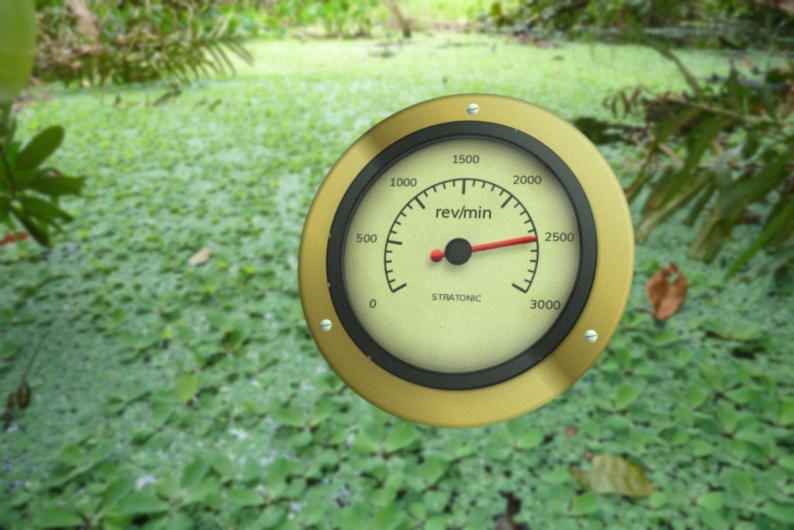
2500 rpm
